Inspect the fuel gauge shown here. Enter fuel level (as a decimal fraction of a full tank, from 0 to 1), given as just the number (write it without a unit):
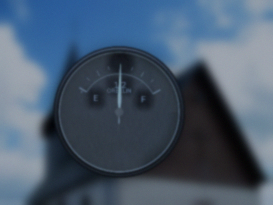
0.5
